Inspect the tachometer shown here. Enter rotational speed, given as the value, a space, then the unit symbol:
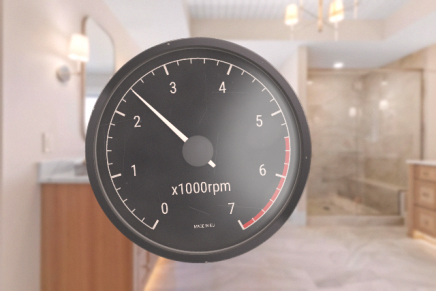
2400 rpm
